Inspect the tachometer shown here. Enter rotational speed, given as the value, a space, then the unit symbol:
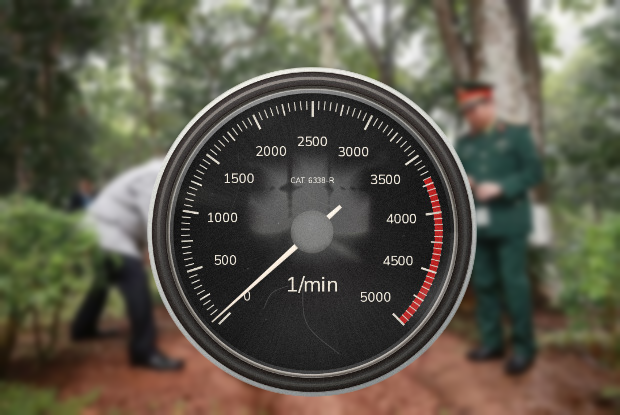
50 rpm
